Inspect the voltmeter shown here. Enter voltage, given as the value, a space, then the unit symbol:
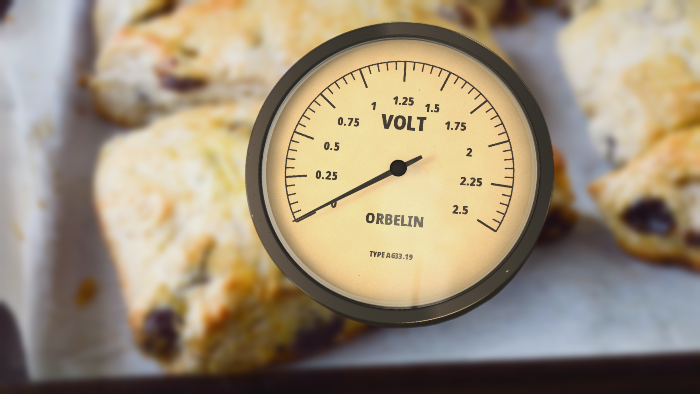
0 V
